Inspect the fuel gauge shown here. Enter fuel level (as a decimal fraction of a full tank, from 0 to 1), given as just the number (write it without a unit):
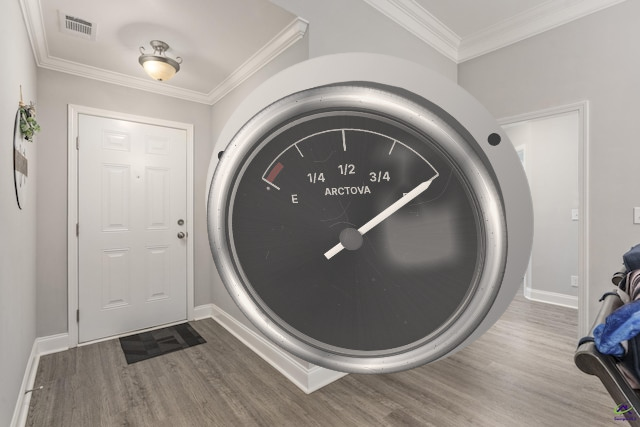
1
